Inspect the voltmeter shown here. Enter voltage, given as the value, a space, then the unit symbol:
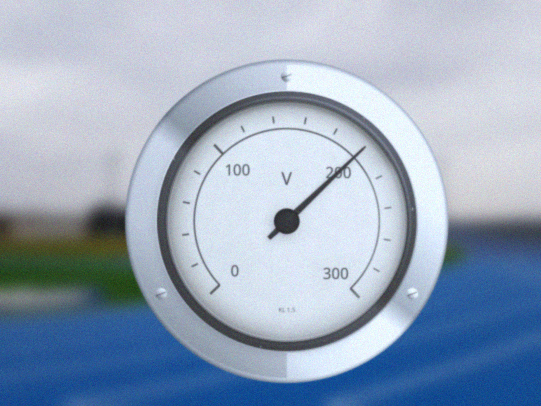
200 V
